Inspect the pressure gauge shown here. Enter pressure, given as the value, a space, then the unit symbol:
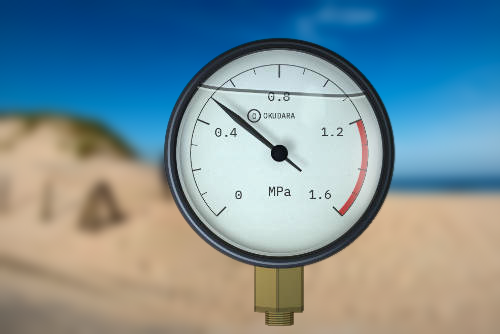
0.5 MPa
